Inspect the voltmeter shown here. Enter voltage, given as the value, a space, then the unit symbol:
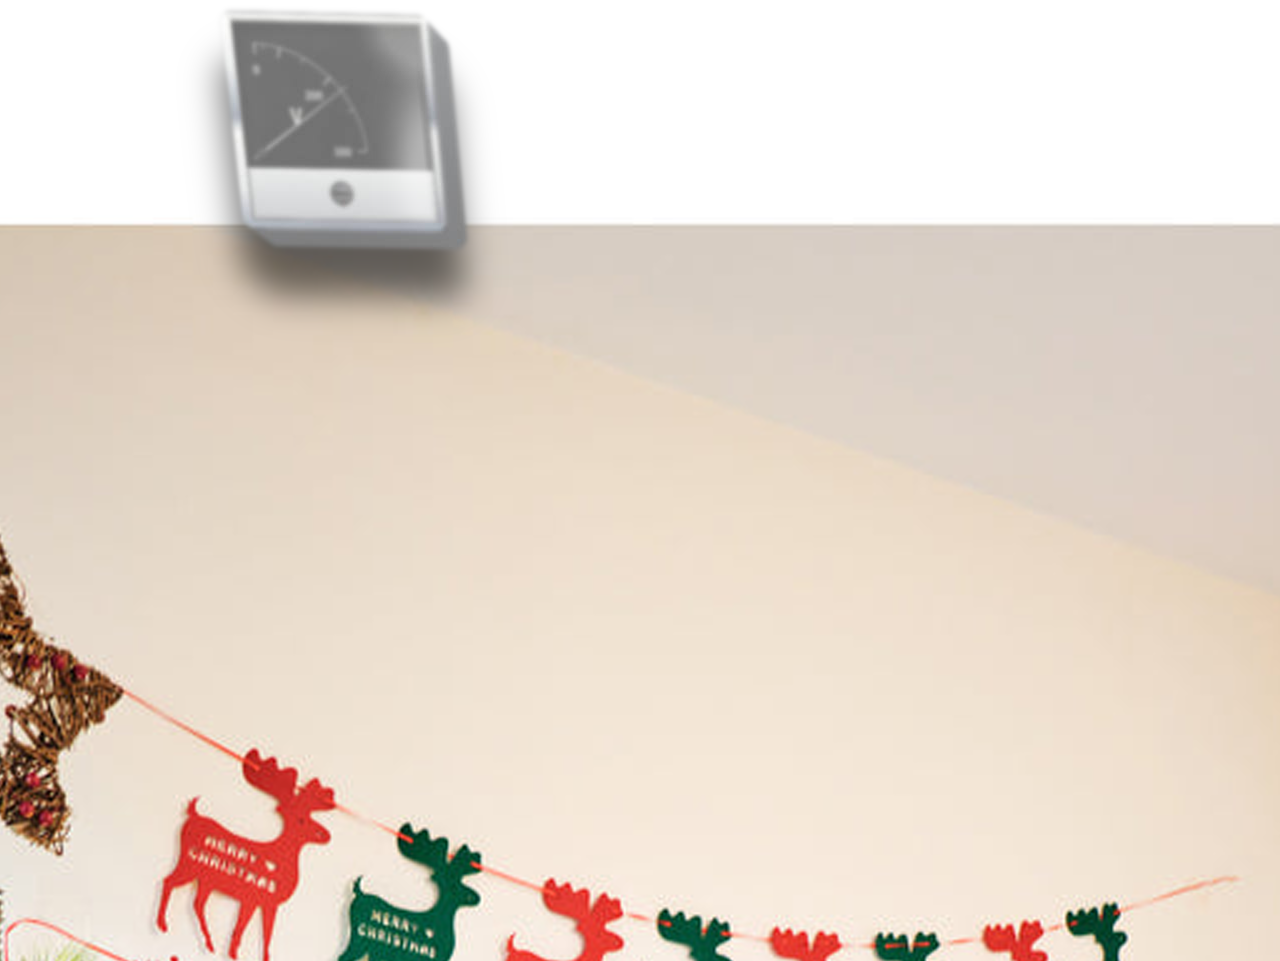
225 V
